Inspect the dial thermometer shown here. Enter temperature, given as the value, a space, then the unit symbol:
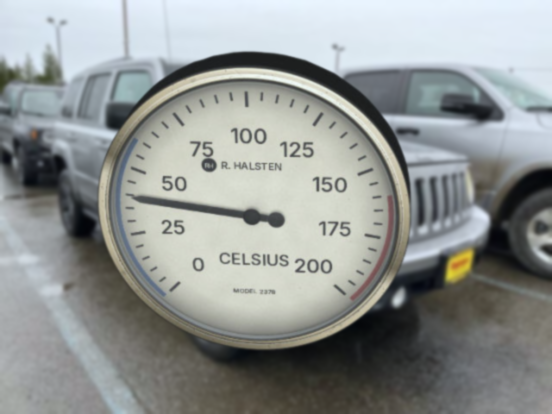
40 °C
